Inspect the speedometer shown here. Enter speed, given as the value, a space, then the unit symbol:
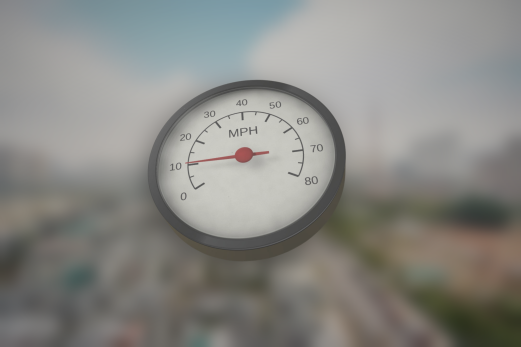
10 mph
